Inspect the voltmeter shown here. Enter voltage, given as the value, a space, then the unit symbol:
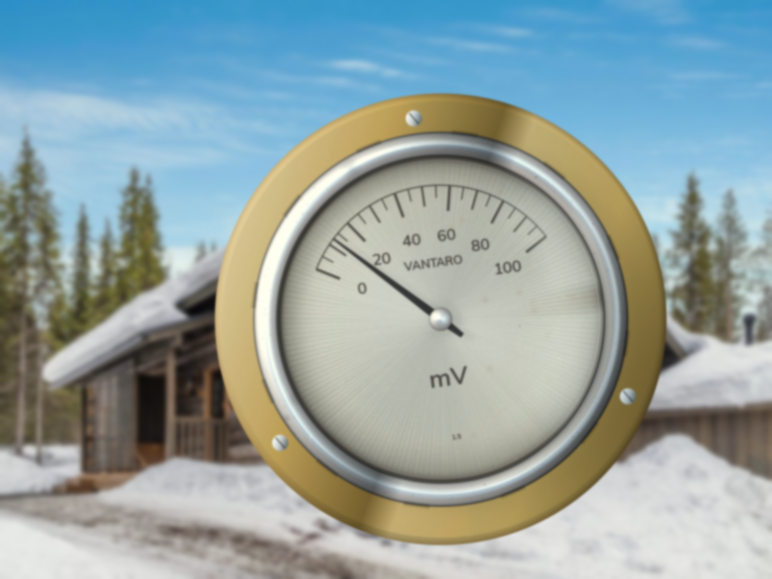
12.5 mV
